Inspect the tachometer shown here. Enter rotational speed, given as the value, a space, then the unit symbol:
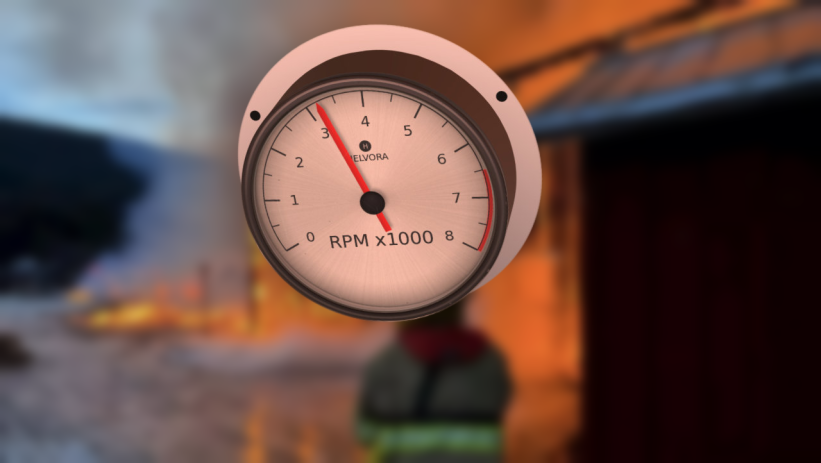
3250 rpm
